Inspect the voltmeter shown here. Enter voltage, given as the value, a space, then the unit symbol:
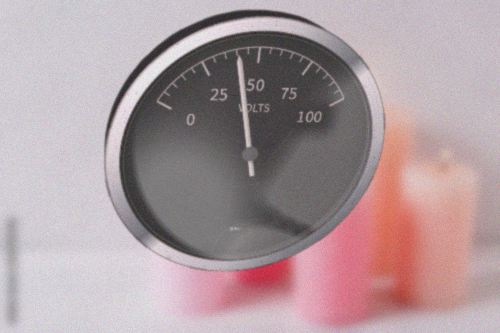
40 V
